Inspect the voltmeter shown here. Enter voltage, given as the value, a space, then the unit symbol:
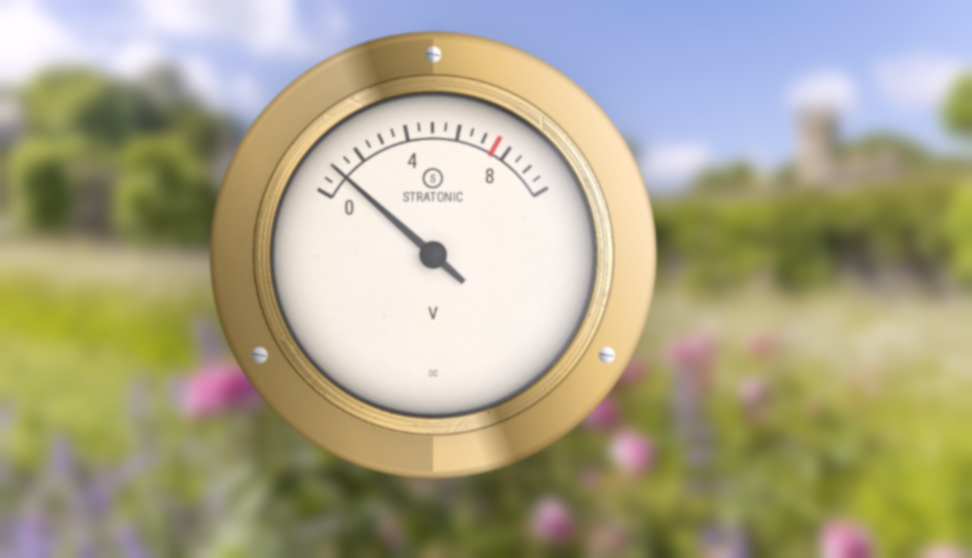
1 V
